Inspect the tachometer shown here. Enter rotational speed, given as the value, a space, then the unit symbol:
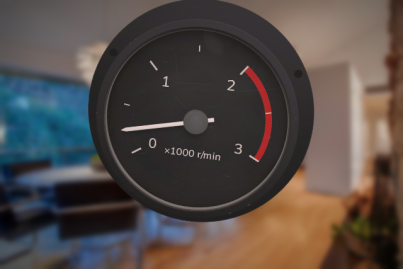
250 rpm
